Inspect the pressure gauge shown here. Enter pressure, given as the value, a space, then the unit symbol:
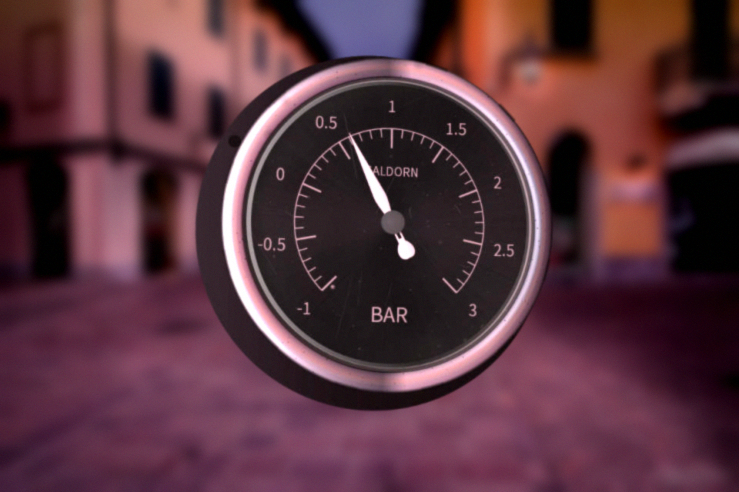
0.6 bar
